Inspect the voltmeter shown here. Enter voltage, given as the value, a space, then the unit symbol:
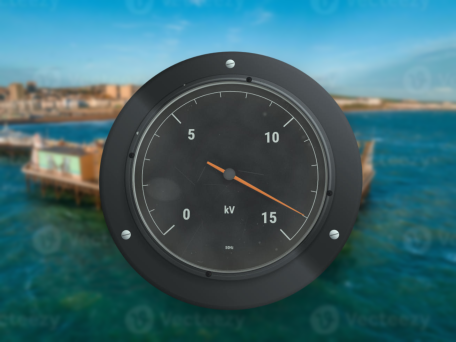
14 kV
